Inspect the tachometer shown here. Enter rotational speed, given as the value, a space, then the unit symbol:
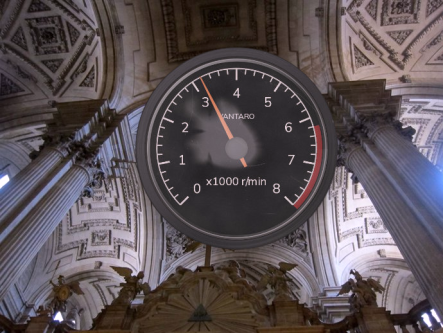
3200 rpm
